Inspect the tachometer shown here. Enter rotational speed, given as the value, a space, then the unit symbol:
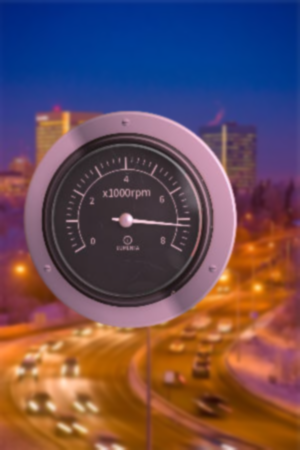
7200 rpm
